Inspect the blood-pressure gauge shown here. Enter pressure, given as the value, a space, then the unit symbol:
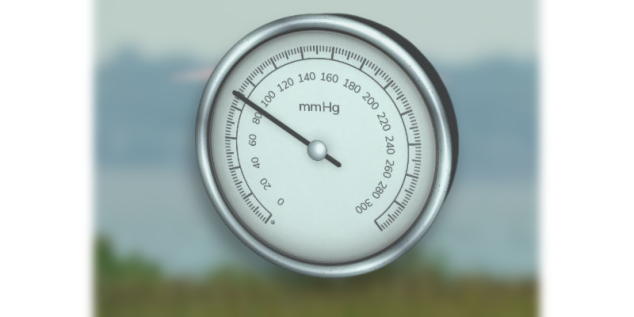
90 mmHg
